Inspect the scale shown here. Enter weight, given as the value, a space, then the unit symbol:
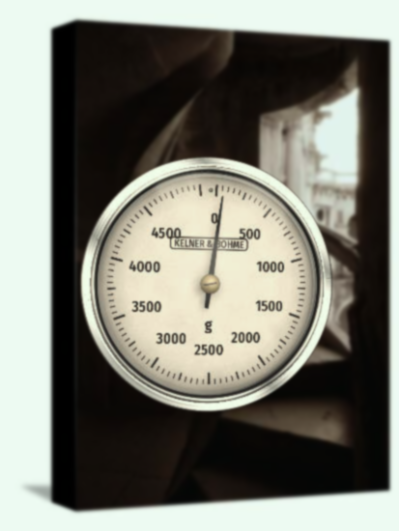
50 g
